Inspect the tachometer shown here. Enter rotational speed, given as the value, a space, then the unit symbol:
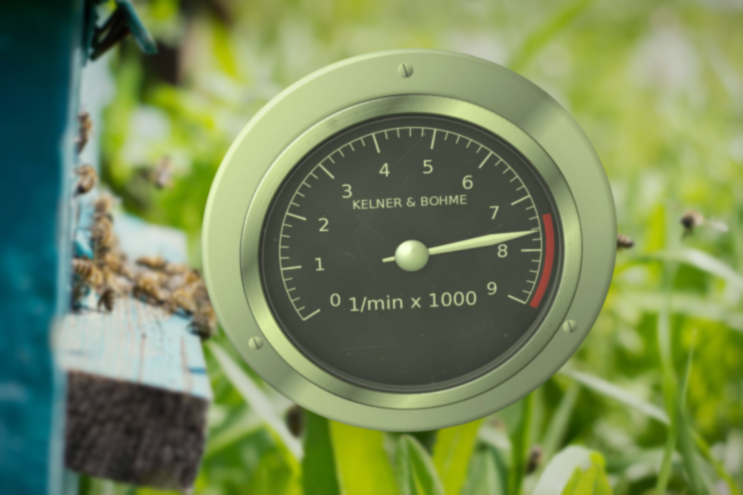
7600 rpm
